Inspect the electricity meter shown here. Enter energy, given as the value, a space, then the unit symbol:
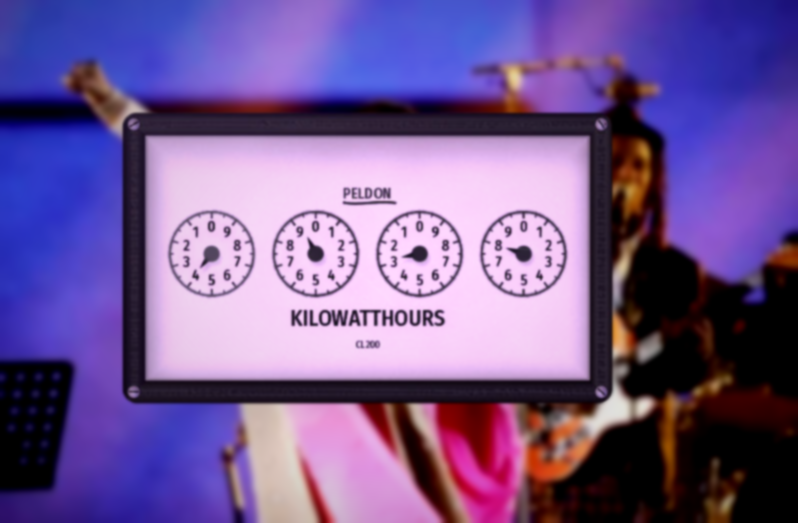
3928 kWh
